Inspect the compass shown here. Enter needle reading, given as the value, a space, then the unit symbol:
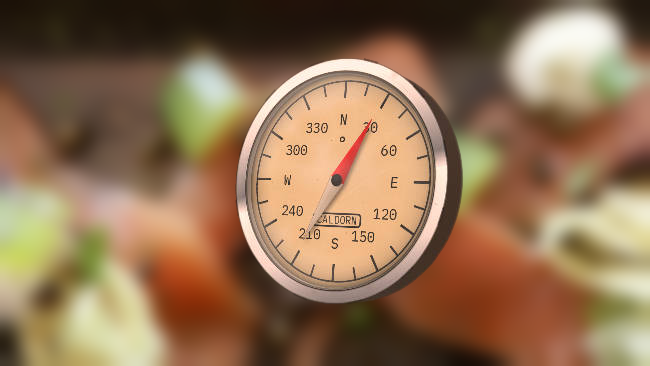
30 °
